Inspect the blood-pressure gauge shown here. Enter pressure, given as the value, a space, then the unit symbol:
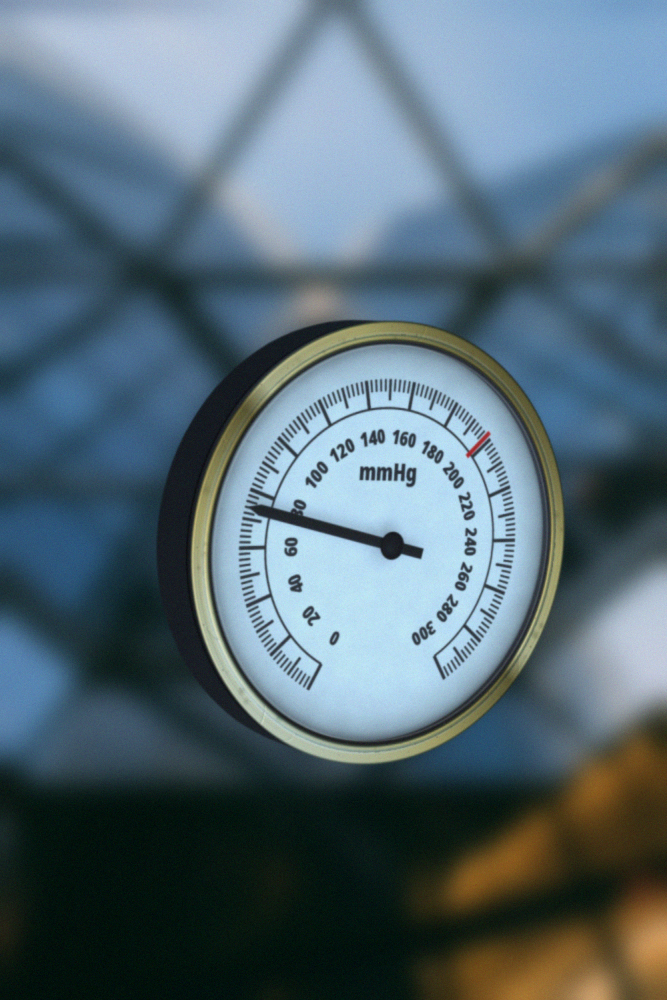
74 mmHg
